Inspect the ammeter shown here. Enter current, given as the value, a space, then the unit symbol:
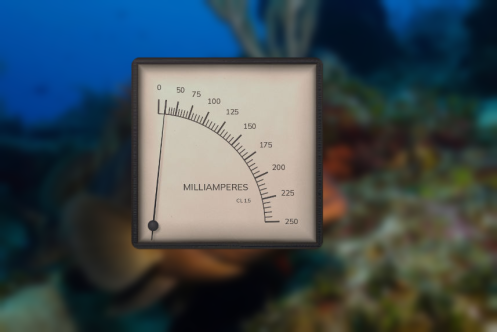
25 mA
